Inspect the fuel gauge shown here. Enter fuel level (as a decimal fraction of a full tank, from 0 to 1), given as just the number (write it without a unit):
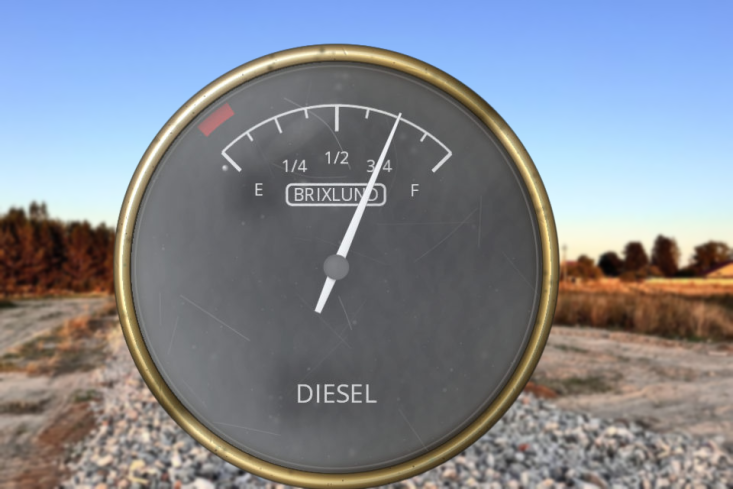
0.75
